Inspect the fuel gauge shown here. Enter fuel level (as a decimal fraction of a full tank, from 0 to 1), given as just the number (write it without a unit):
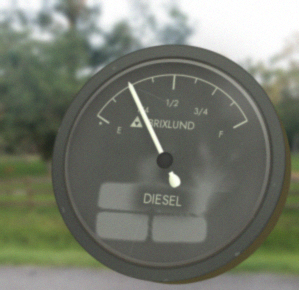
0.25
